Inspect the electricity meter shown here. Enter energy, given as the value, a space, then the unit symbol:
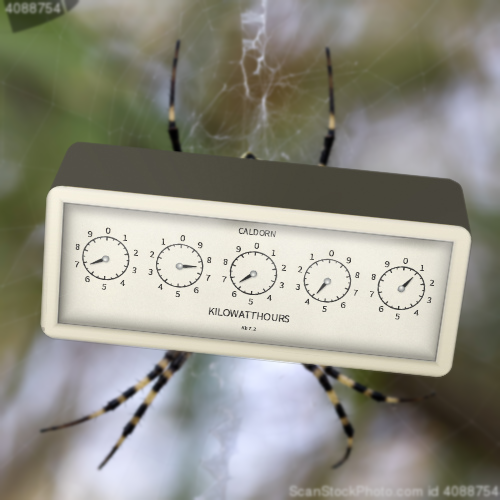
67641 kWh
